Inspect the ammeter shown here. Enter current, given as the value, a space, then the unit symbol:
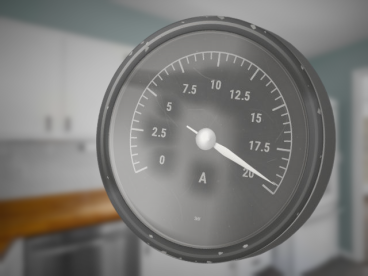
19.5 A
